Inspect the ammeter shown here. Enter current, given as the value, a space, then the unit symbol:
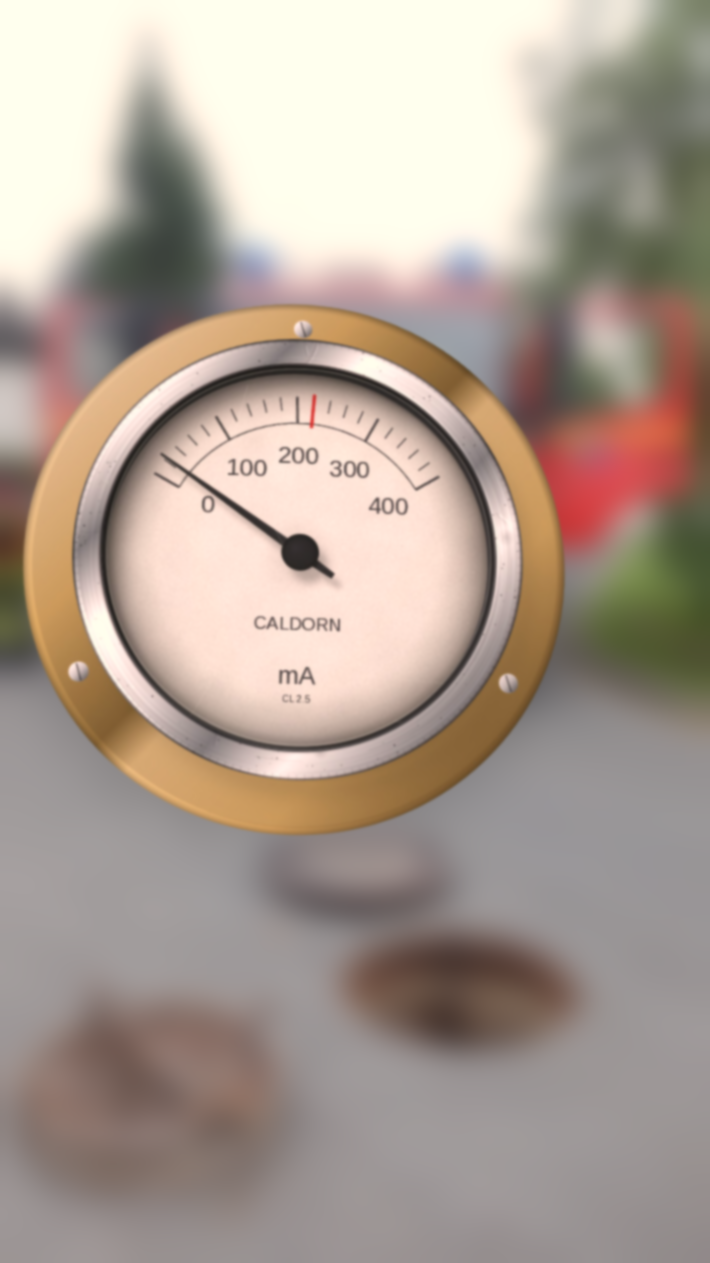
20 mA
